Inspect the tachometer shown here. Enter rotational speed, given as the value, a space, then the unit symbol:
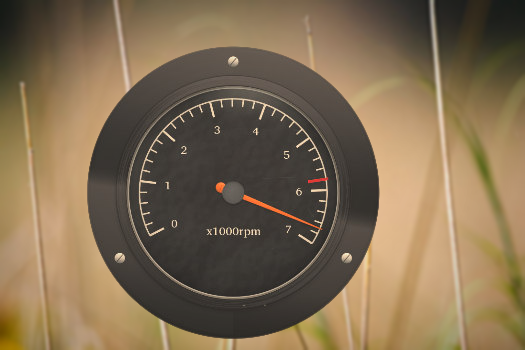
6700 rpm
